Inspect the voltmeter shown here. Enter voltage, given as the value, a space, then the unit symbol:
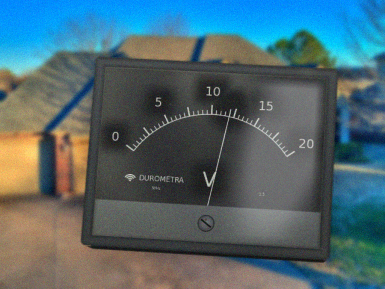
12 V
